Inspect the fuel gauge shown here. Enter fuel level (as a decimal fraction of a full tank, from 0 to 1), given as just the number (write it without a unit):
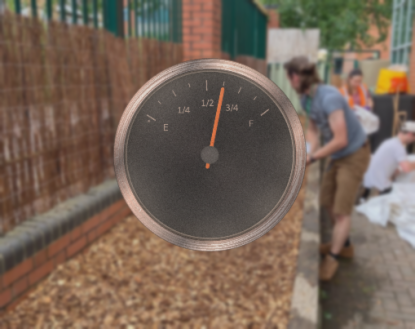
0.625
